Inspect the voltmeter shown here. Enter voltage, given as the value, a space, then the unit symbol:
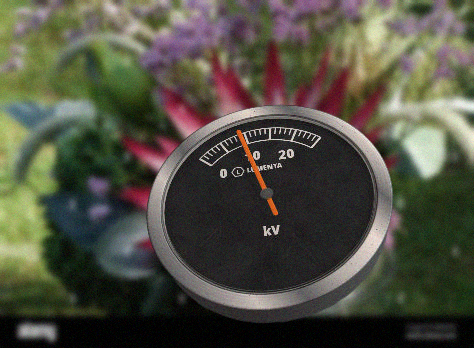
9 kV
